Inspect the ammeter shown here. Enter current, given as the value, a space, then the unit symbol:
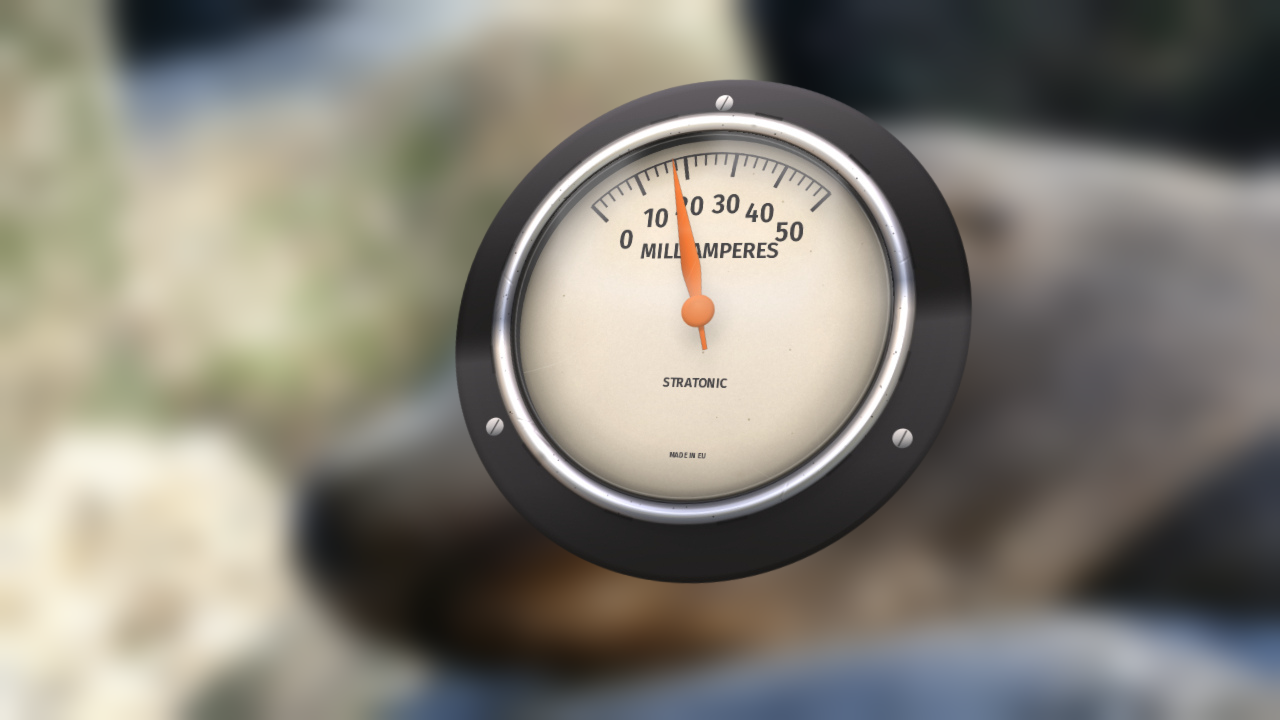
18 mA
